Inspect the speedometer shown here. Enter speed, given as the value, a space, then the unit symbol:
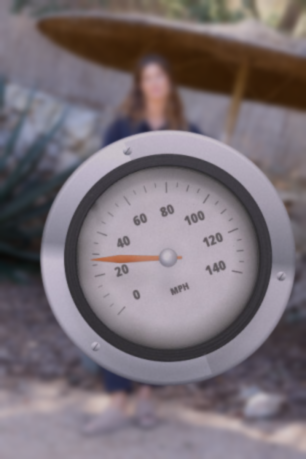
27.5 mph
